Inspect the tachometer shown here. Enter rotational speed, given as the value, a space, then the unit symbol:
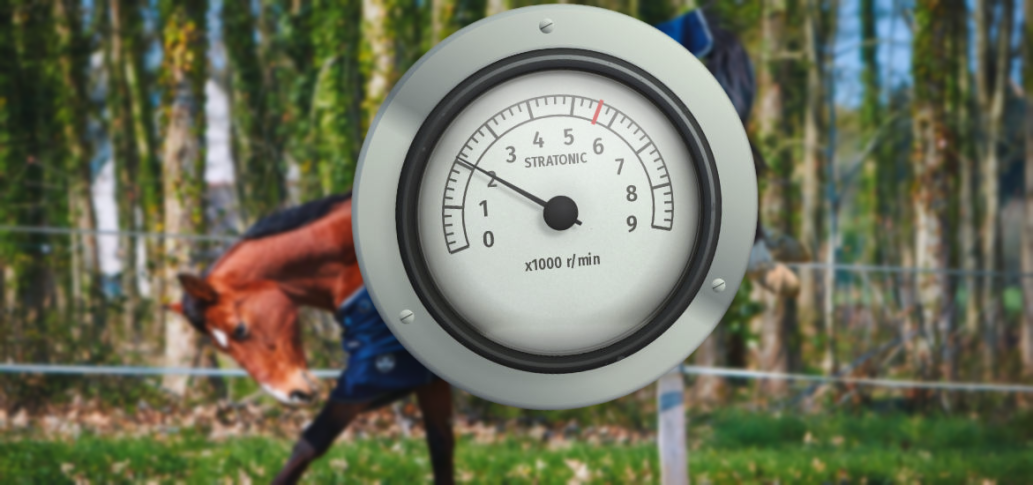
2100 rpm
